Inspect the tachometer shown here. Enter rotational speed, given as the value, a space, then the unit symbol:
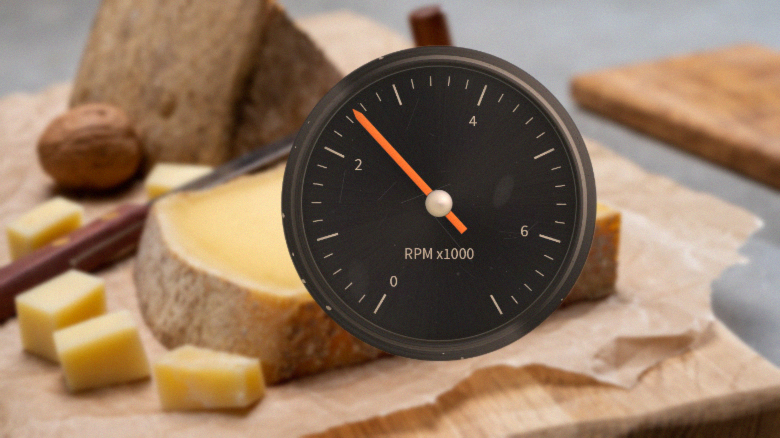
2500 rpm
